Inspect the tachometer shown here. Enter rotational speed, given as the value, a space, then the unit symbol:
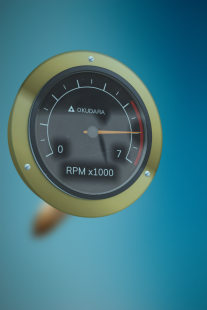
6000 rpm
